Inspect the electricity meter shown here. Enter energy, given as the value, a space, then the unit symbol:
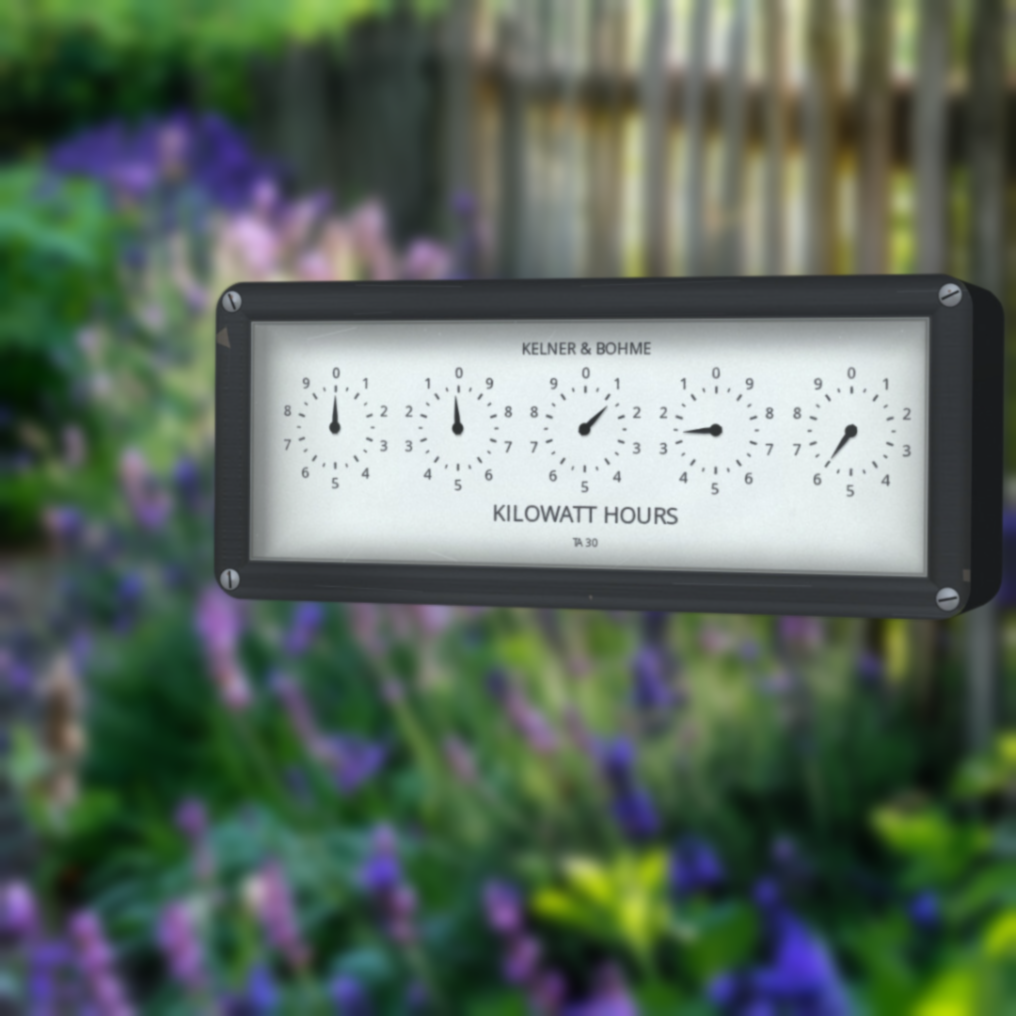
126 kWh
